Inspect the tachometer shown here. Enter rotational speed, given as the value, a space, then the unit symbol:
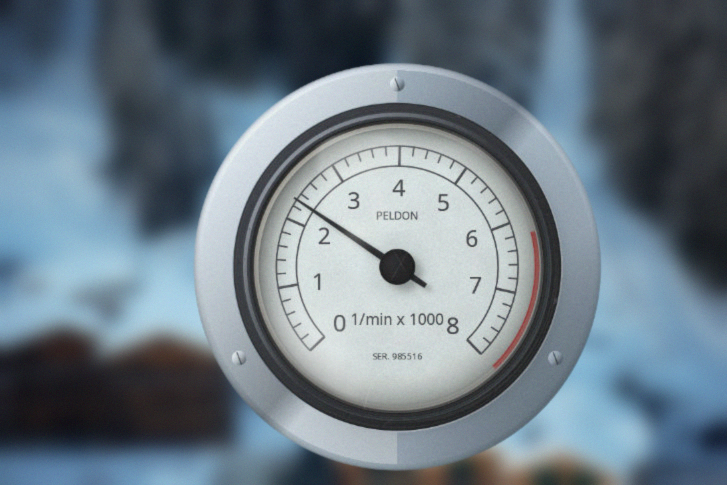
2300 rpm
